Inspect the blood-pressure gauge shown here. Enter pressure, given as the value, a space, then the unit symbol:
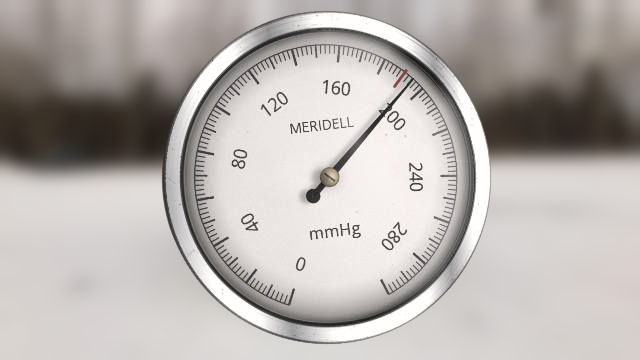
194 mmHg
